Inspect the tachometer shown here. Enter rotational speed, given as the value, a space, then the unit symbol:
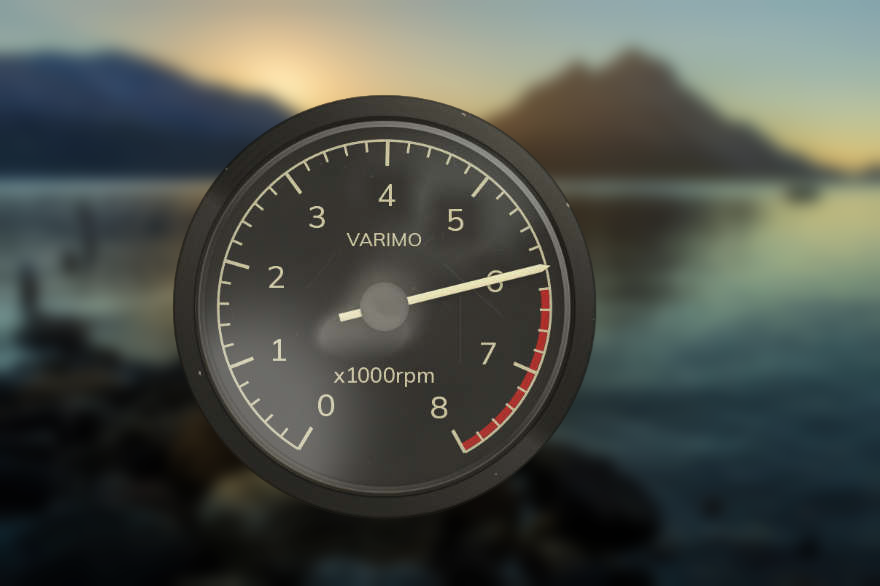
6000 rpm
